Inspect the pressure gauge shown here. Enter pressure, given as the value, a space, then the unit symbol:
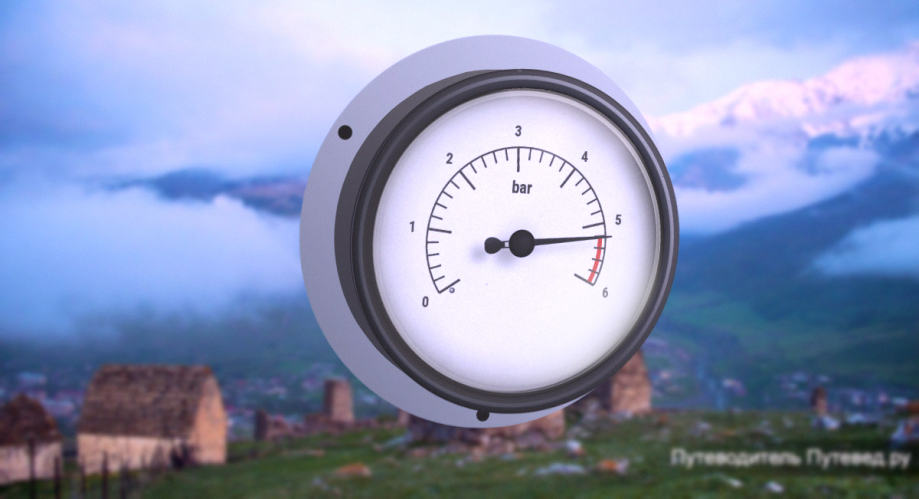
5.2 bar
